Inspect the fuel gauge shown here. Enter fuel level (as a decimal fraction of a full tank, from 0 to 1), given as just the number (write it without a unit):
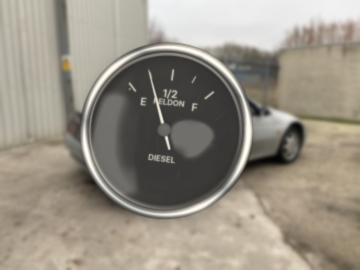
0.25
